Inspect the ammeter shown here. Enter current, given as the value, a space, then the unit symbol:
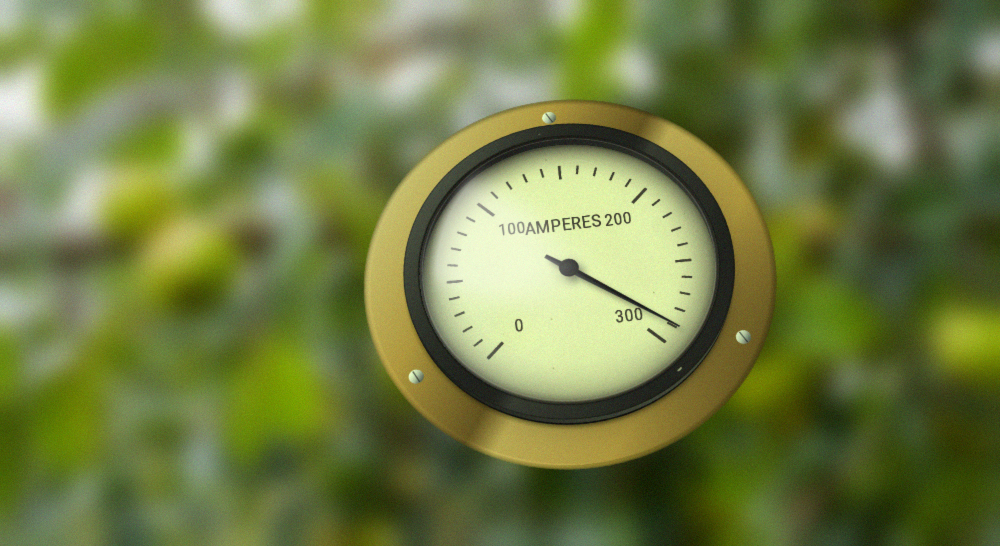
290 A
